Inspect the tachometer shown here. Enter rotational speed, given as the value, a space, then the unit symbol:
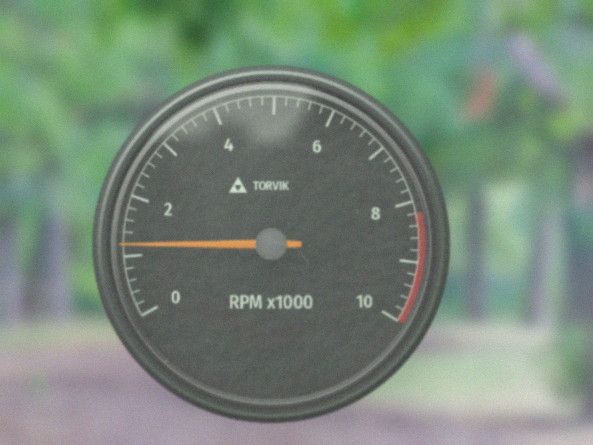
1200 rpm
